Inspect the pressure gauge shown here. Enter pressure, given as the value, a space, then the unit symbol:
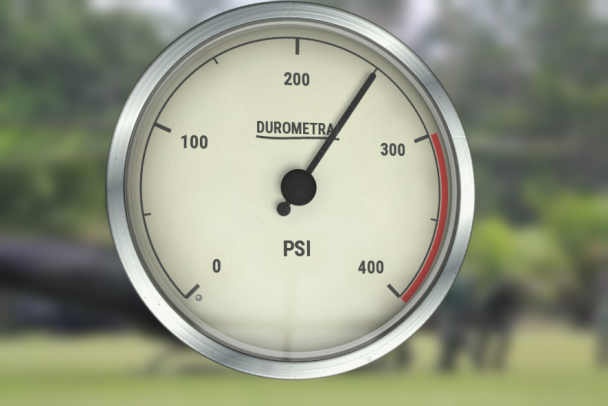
250 psi
